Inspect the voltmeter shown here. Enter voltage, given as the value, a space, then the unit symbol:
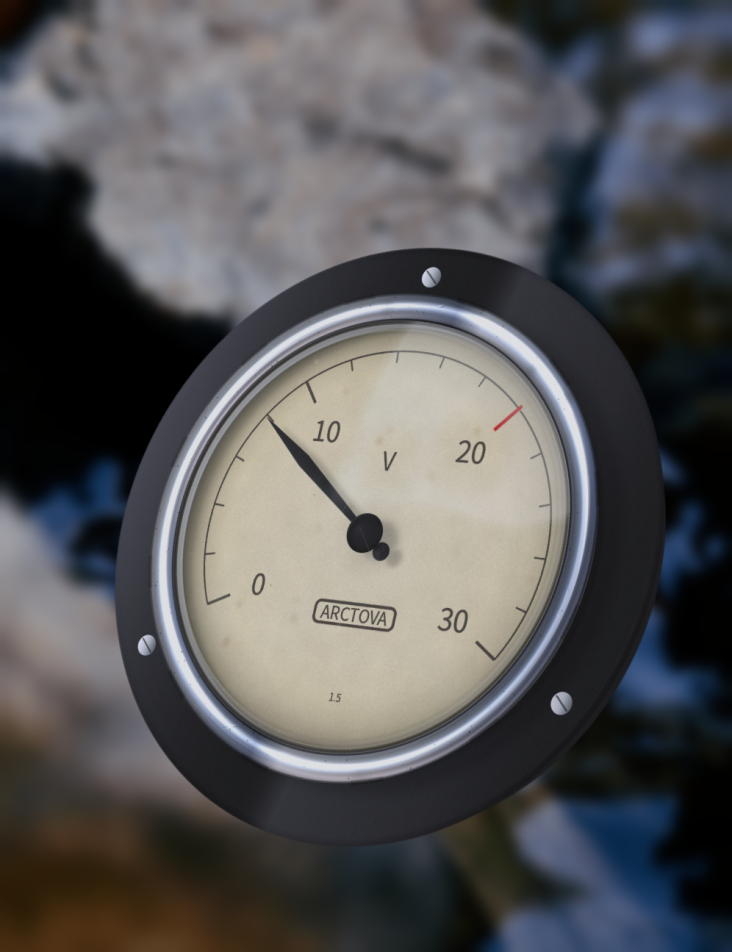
8 V
